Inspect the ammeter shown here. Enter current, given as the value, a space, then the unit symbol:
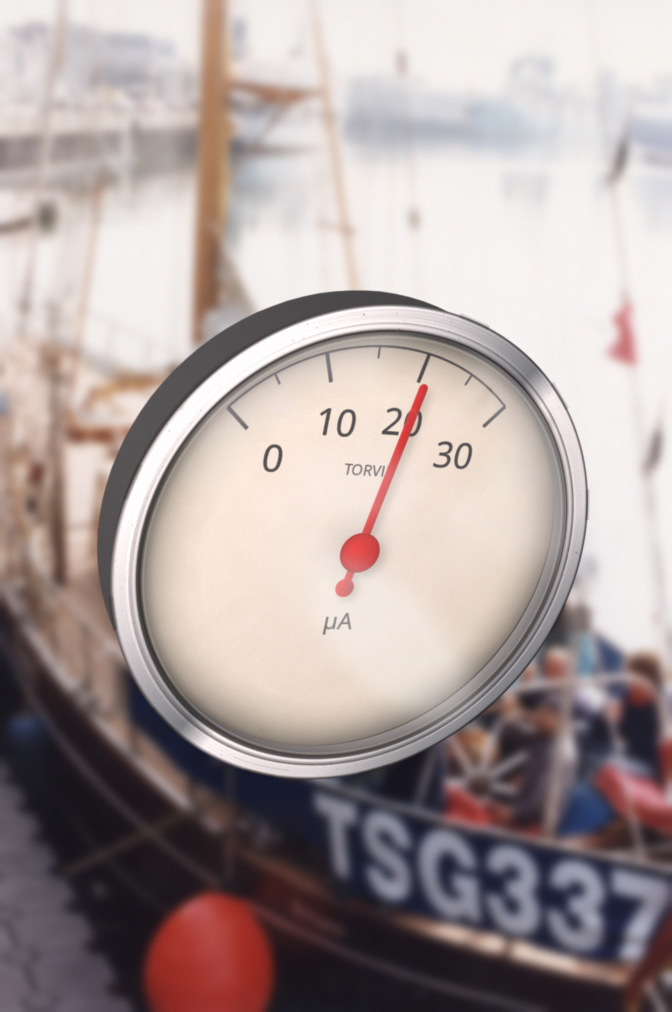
20 µA
